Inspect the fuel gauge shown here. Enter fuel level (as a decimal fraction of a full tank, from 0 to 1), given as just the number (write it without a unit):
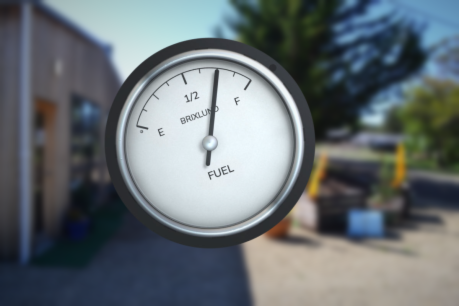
0.75
